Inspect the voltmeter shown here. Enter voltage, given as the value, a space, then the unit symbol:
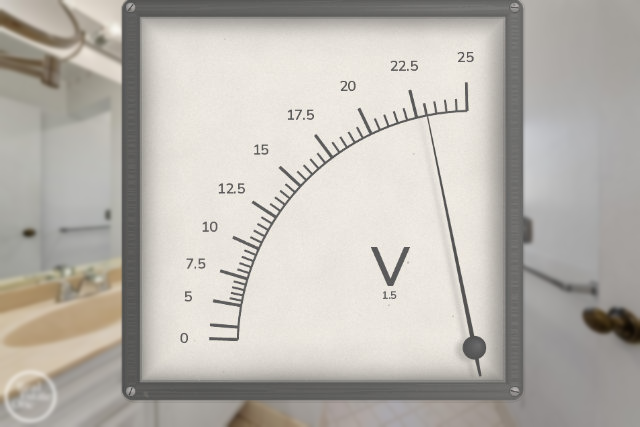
23 V
